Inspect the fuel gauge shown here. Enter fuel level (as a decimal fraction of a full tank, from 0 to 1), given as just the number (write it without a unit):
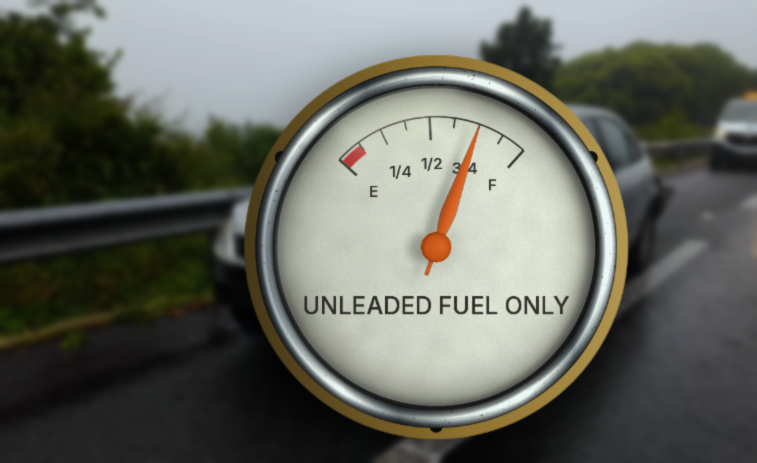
0.75
